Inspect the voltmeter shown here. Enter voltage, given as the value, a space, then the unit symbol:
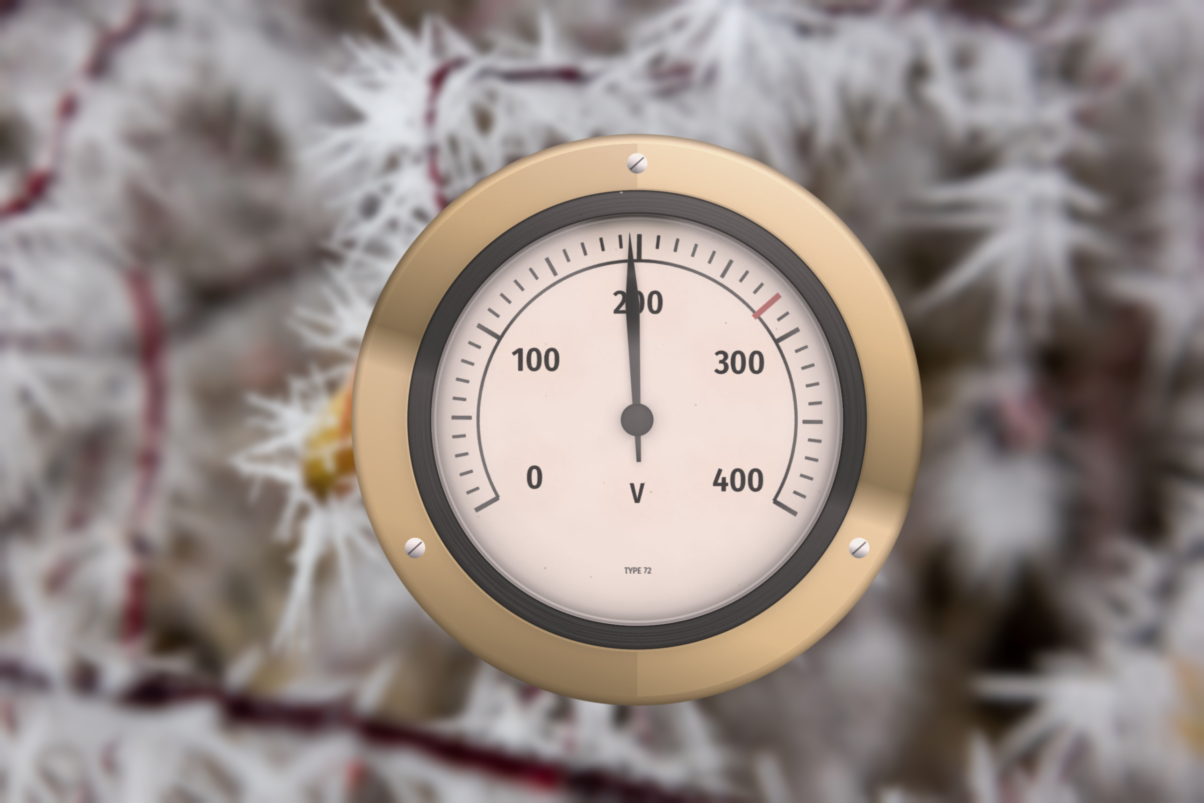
195 V
